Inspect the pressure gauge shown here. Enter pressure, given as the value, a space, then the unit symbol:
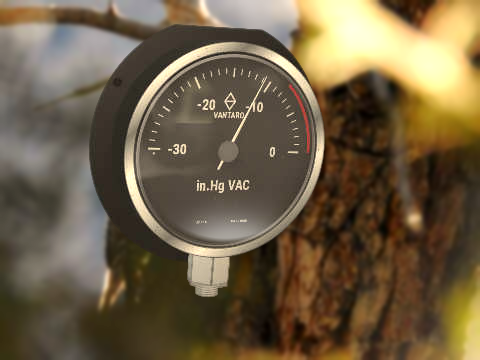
-11 inHg
